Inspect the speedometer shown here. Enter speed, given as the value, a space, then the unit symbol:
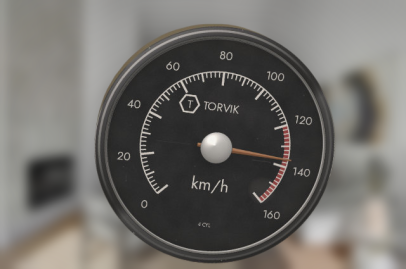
136 km/h
